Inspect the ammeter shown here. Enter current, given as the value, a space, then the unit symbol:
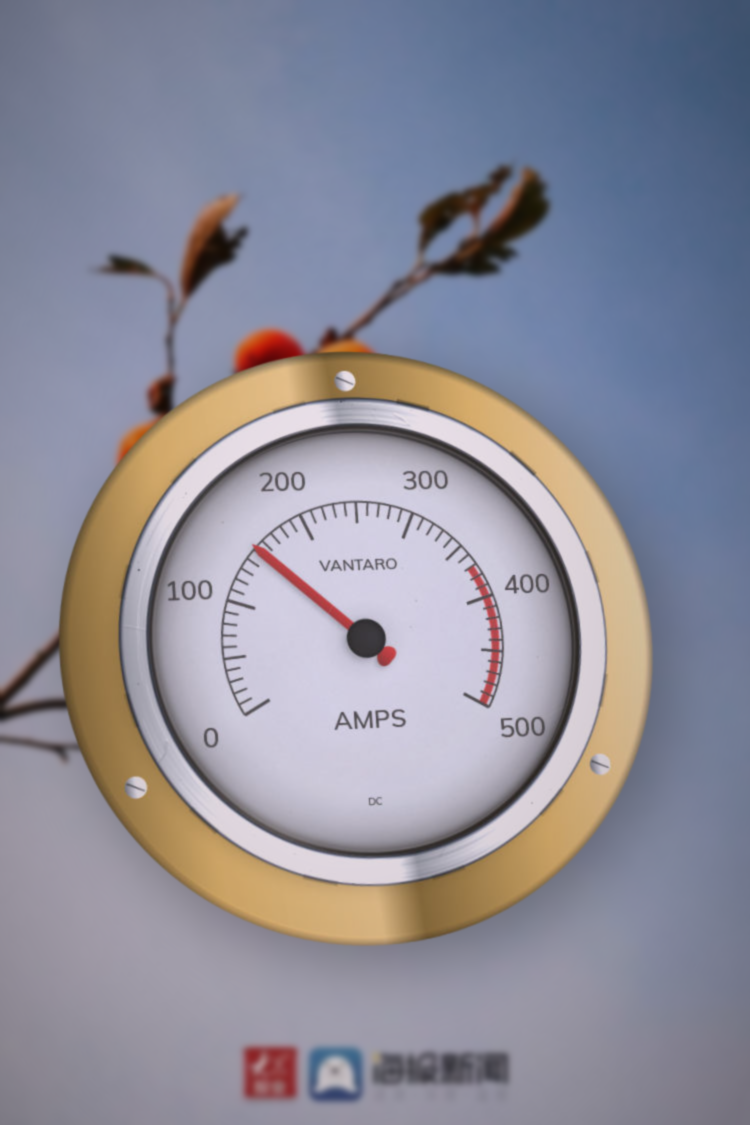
150 A
